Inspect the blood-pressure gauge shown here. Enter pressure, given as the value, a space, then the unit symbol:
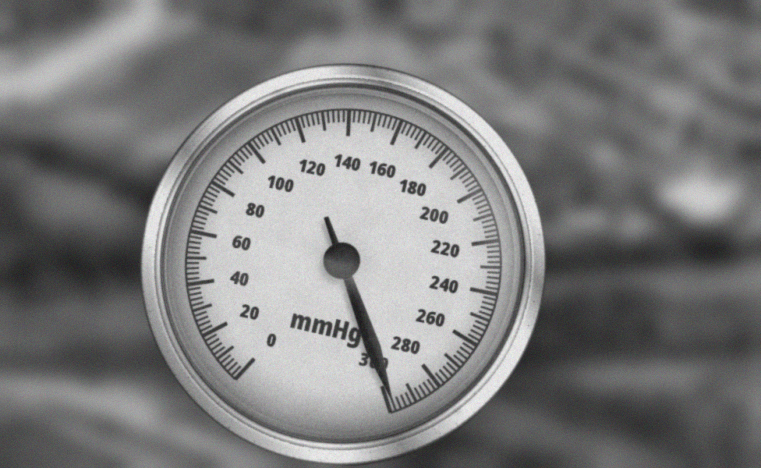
298 mmHg
